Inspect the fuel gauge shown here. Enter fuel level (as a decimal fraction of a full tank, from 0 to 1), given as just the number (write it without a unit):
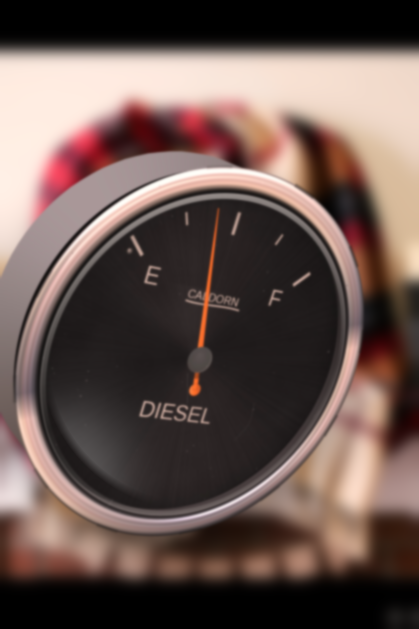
0.375
